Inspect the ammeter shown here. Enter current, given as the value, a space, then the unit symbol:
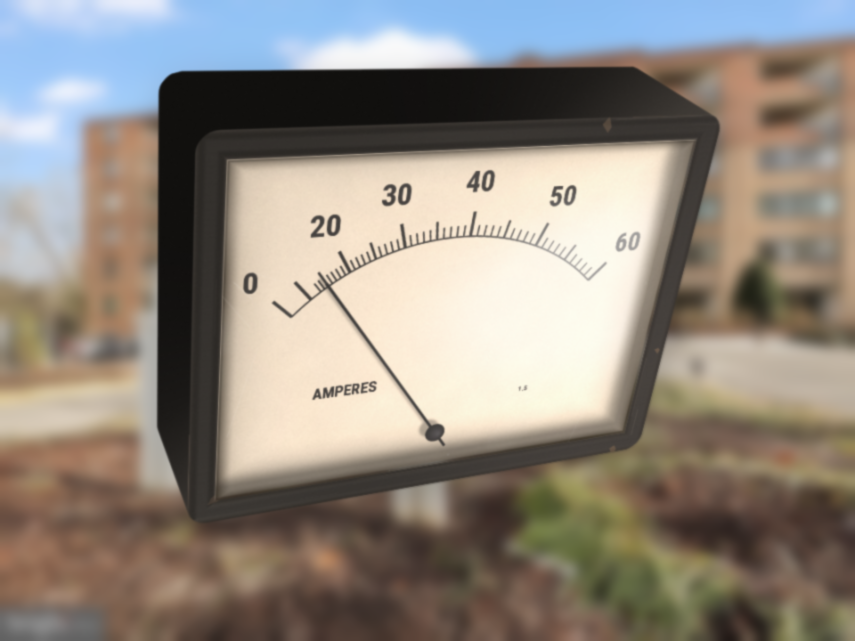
15 A
